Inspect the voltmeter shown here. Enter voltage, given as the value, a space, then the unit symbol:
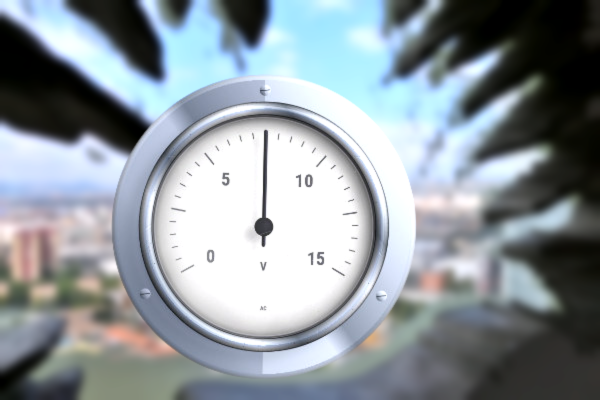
7.5 V
